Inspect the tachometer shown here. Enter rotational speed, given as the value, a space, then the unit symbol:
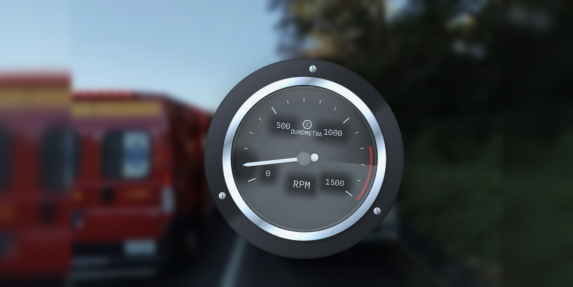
100 rpm
